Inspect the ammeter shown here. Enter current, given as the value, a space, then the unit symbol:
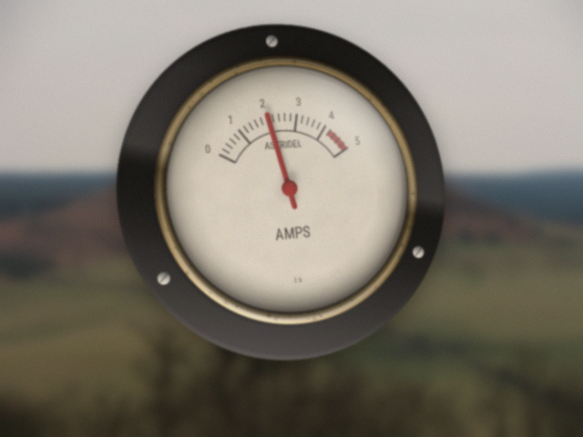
2 A
